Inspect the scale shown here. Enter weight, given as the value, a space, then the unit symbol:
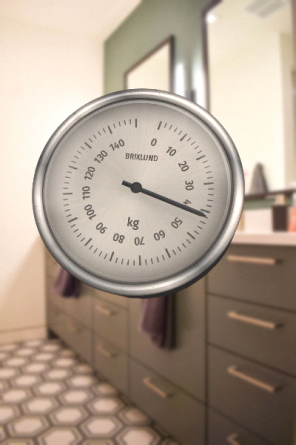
42 kg
